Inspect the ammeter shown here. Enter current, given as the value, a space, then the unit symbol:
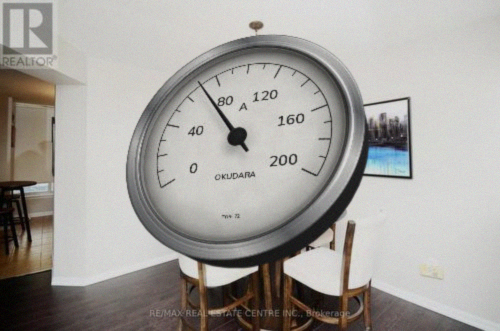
70 A
